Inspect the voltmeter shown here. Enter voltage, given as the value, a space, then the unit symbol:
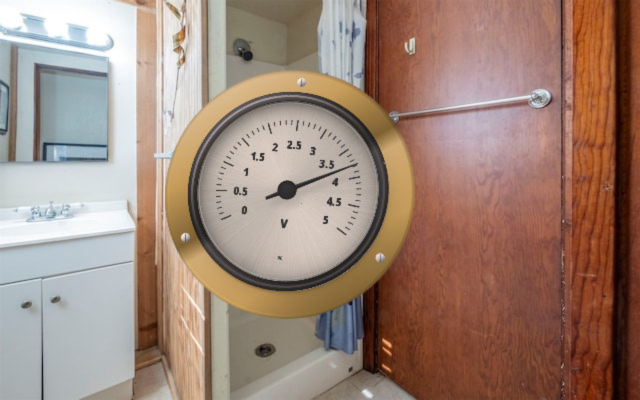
3.8 V
